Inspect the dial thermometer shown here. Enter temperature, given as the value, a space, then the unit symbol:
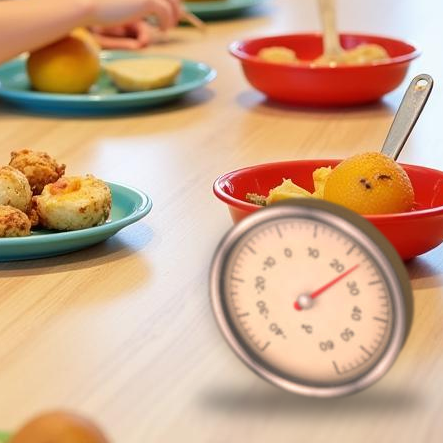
24 °C
